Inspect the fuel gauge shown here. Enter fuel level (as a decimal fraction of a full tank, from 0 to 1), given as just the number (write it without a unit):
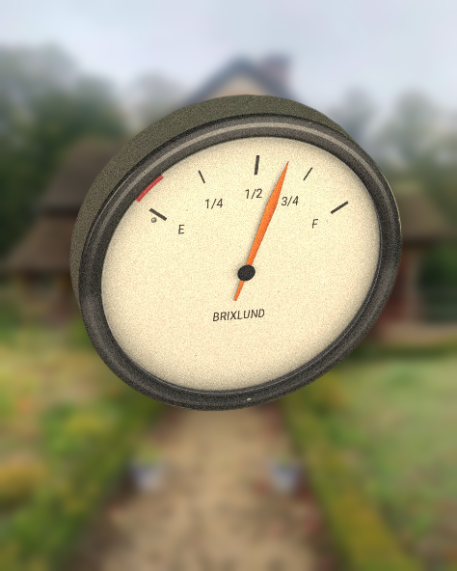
0.625
